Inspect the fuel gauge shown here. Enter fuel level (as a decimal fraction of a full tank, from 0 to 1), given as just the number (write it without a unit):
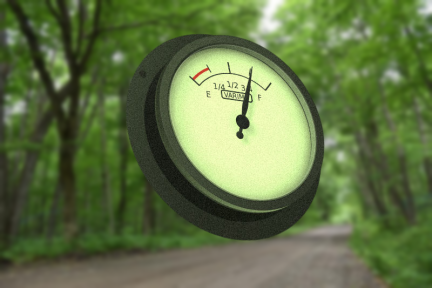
0.75
